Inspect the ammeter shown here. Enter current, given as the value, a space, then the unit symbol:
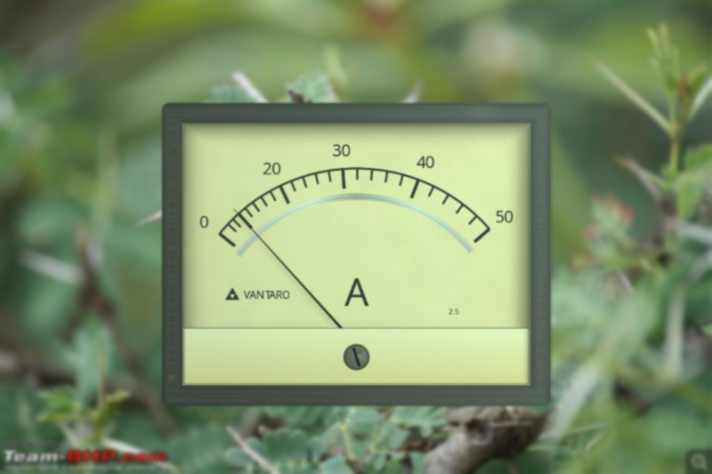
10 A
